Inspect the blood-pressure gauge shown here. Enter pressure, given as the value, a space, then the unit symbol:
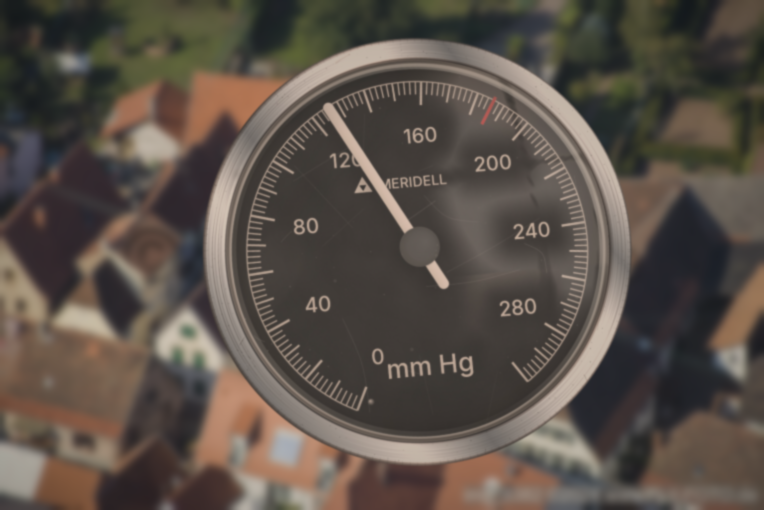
126 mmHg
